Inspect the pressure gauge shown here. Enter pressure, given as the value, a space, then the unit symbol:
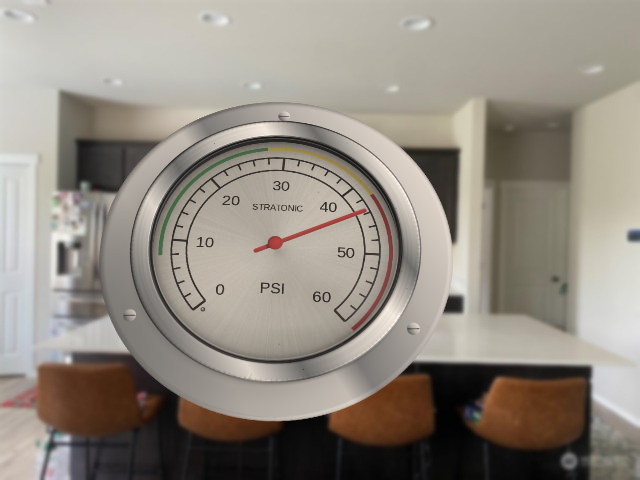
44 psi
